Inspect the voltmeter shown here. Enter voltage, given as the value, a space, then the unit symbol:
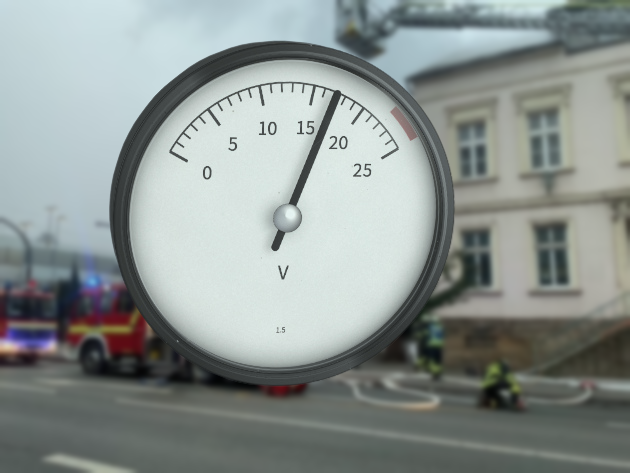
17 V
